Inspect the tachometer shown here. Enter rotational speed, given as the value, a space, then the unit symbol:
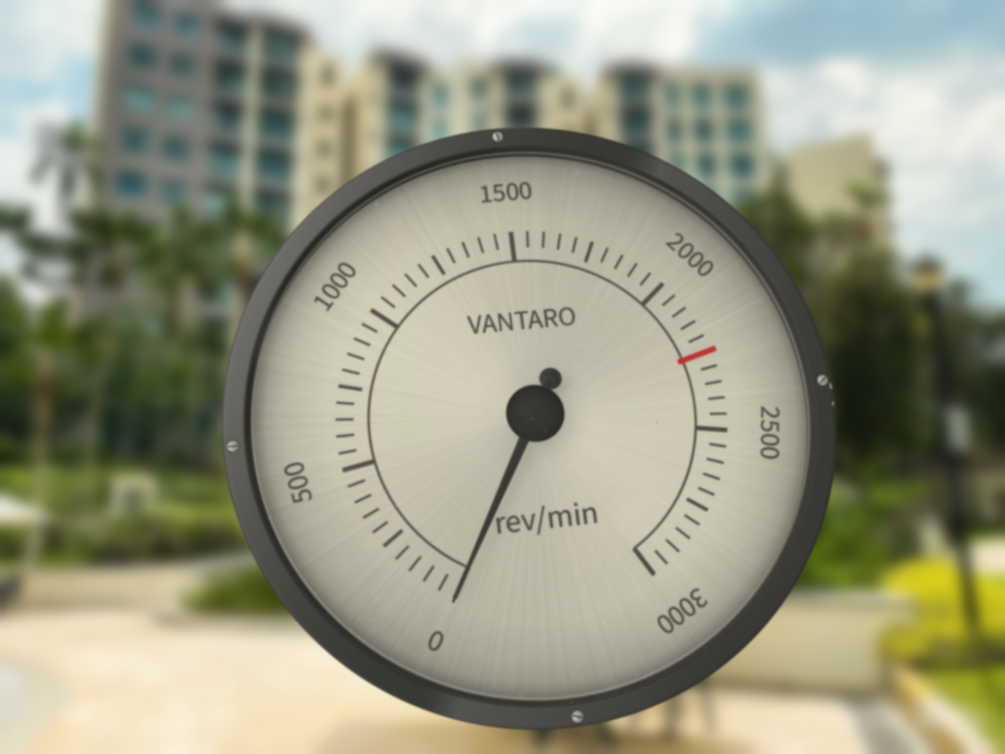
0 rpm
